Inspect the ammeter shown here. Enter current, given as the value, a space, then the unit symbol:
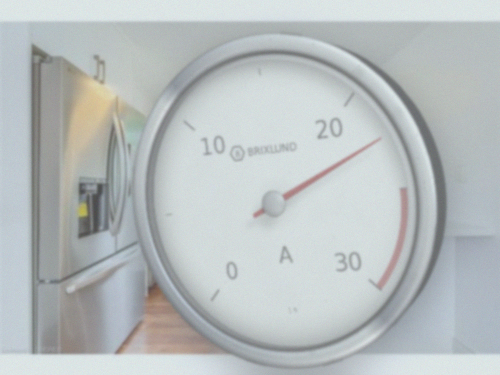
22.5 A
